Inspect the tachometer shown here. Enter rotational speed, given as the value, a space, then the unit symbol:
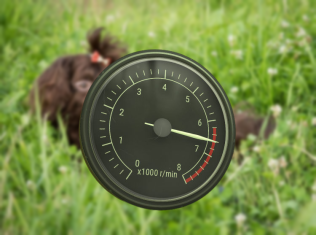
6600 rpm
